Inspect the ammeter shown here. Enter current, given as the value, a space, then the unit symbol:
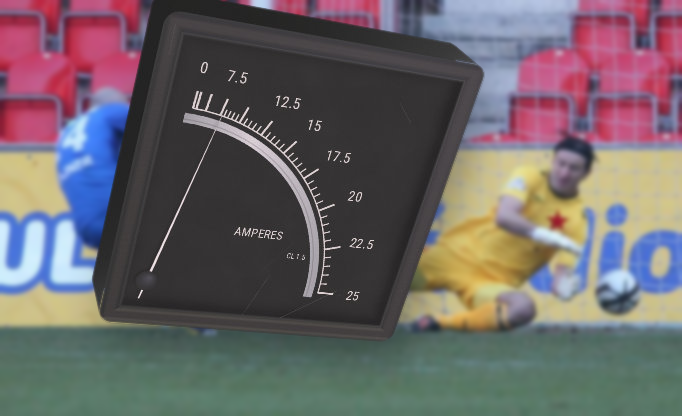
7.5 A
